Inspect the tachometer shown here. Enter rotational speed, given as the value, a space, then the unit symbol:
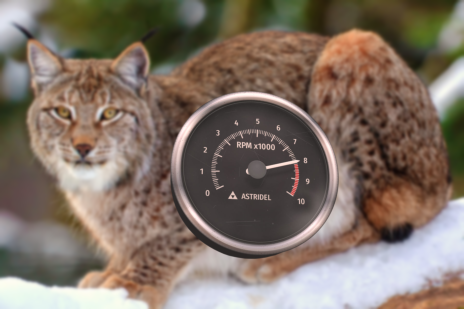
8000 rpm
